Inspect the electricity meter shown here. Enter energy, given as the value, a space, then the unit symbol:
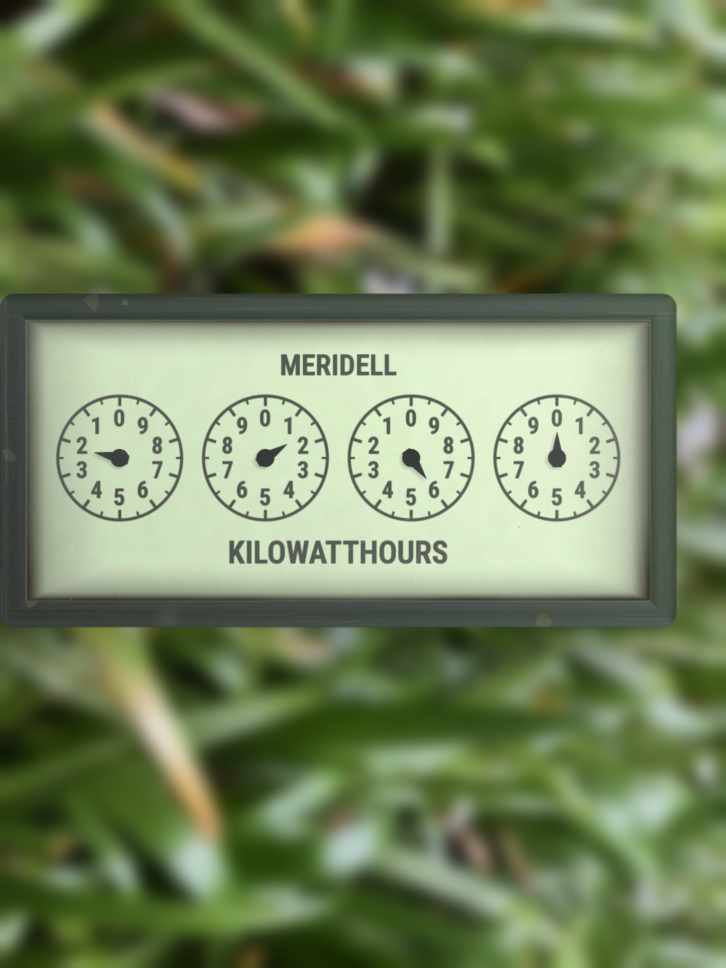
2160 kWh
